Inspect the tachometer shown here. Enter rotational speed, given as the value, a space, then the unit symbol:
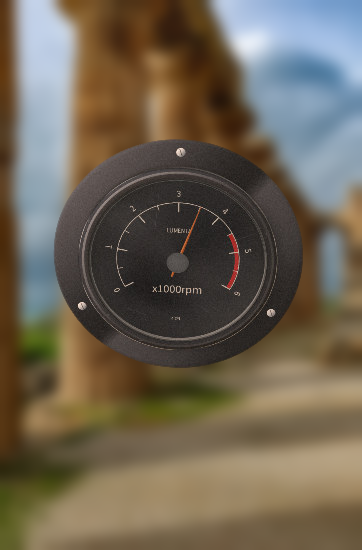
3500 rpm
